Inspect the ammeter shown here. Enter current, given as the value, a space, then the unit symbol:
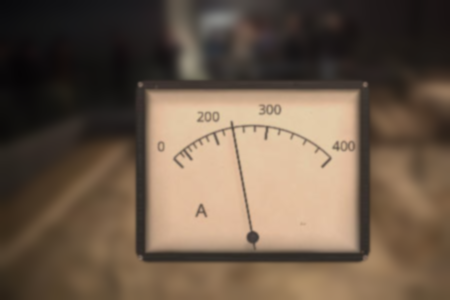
240 A
